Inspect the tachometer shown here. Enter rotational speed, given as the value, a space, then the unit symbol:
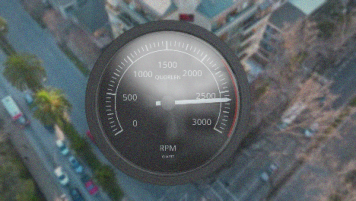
2600 rpm
